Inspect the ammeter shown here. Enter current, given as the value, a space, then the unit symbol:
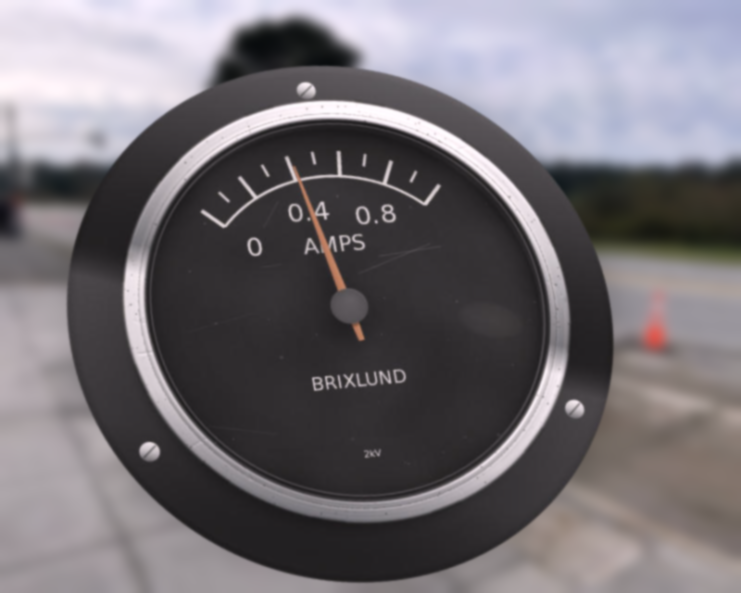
0.4 A
